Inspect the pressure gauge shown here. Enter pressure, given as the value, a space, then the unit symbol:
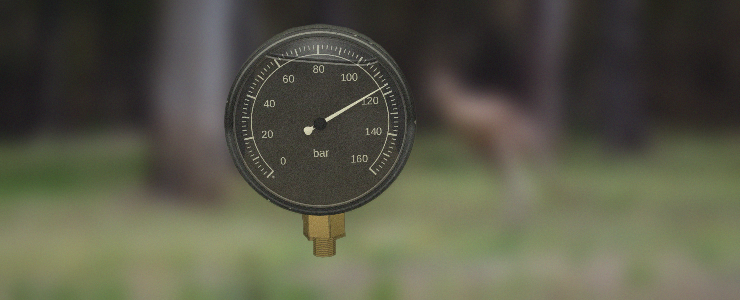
116 bar
